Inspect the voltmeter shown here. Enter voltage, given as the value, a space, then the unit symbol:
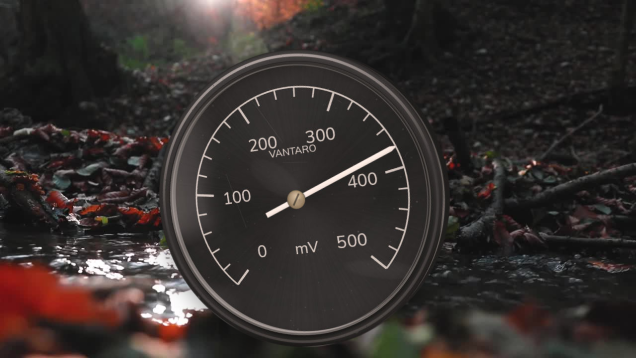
380 mV
